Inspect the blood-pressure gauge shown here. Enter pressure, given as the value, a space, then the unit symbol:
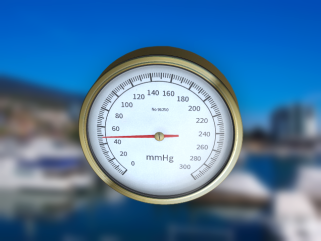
50 mmHg
